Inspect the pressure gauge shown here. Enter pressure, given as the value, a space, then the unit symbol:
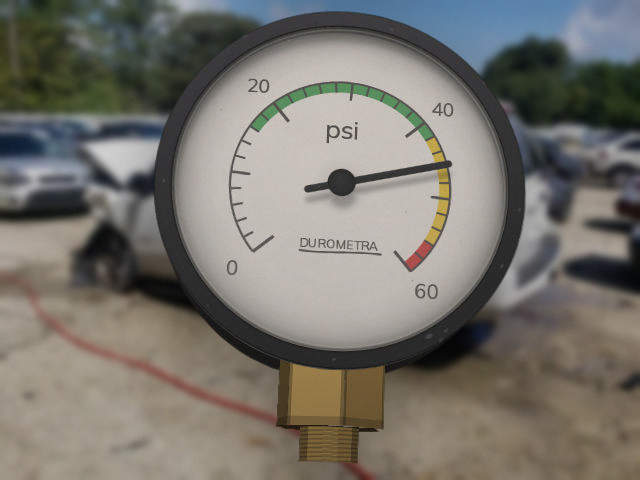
46 psi
